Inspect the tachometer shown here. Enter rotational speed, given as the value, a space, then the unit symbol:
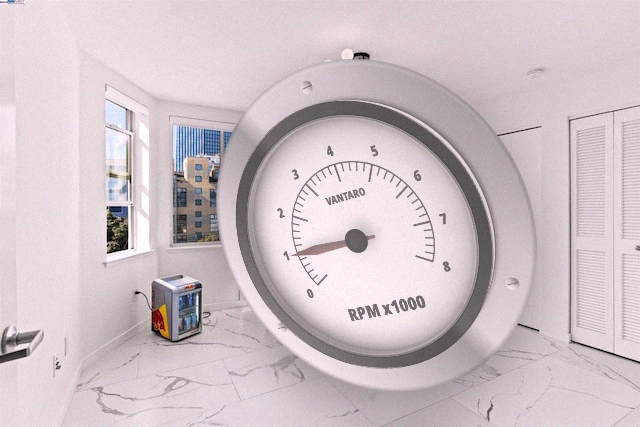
1000 rpm
